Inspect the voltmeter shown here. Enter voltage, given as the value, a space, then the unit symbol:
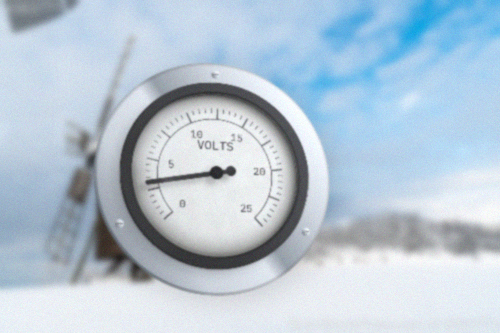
3 V
